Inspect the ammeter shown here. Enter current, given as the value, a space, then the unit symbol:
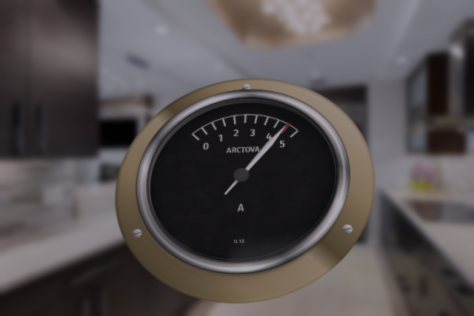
4.5 A
